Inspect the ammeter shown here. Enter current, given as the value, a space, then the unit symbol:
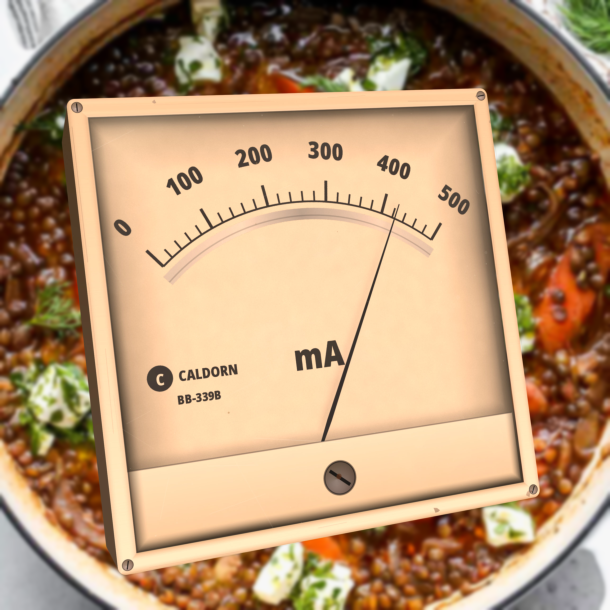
420 mA
